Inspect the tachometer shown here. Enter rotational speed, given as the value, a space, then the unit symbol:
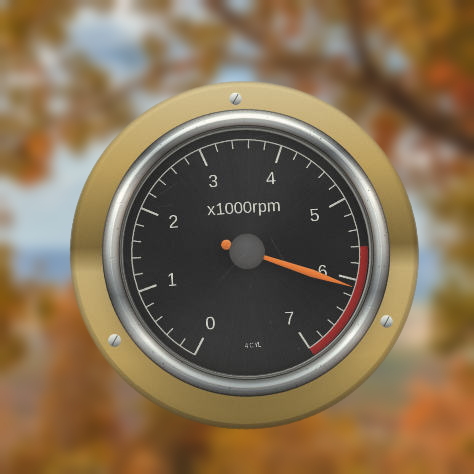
6100 rpm
